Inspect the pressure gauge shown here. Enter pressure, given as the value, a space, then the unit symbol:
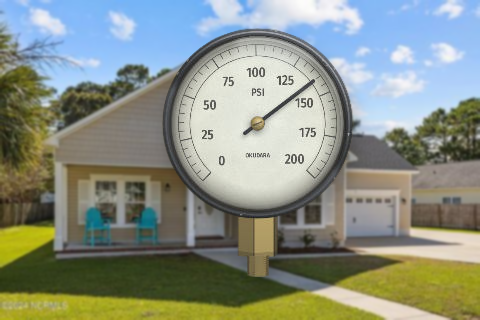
140 psi
